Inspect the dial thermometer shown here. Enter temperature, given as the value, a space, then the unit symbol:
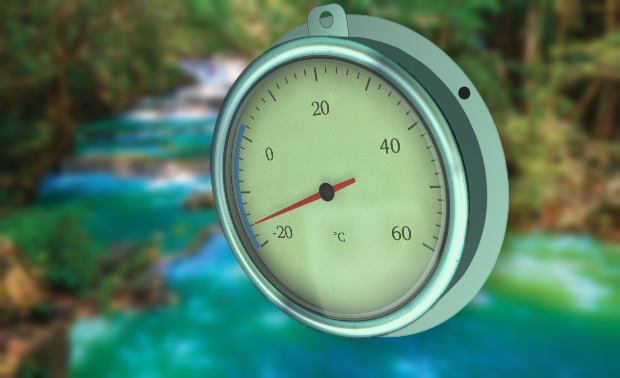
-16 °C
